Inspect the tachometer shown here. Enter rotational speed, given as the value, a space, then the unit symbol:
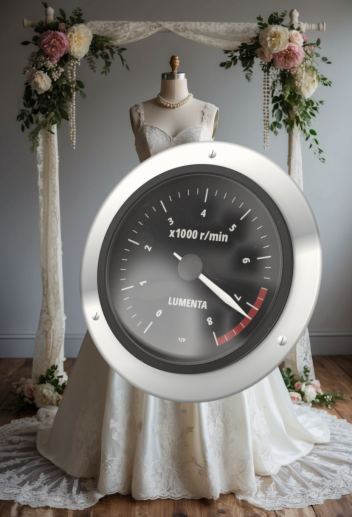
7200 rpm
